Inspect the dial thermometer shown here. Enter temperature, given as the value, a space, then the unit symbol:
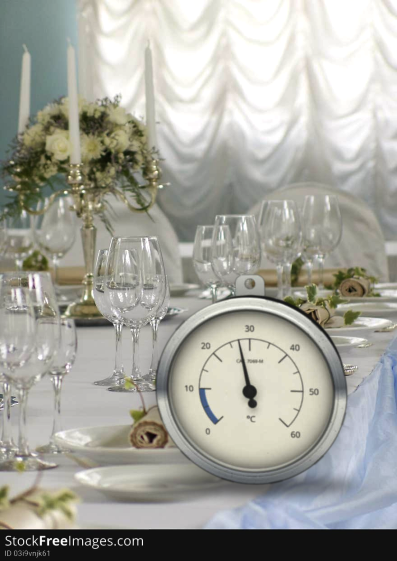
27.5 °C
